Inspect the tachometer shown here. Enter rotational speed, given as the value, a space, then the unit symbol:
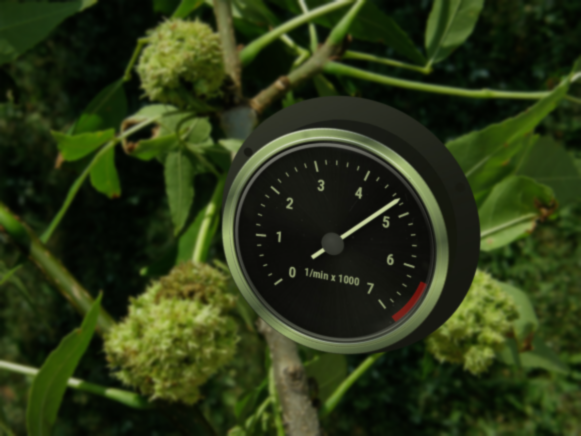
4700 rpm
